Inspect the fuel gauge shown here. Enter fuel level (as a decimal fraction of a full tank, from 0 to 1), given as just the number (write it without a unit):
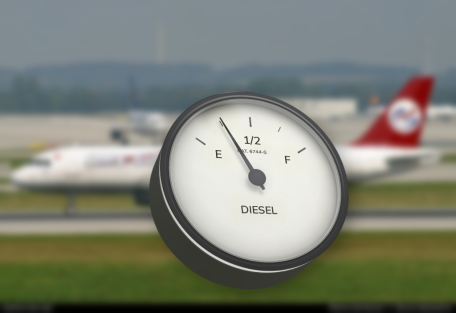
0.25
